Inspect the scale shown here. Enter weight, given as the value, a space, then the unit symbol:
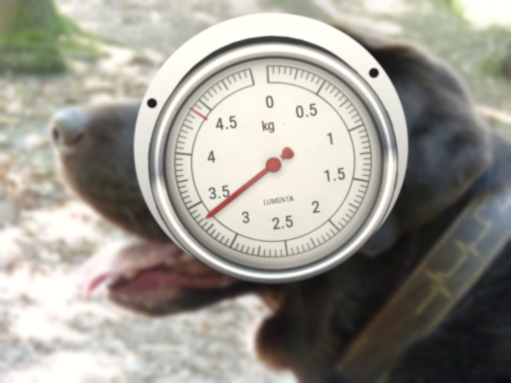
3.35 kg
